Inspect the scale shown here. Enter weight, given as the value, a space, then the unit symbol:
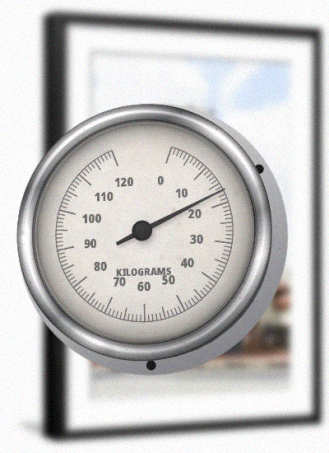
17 kg
